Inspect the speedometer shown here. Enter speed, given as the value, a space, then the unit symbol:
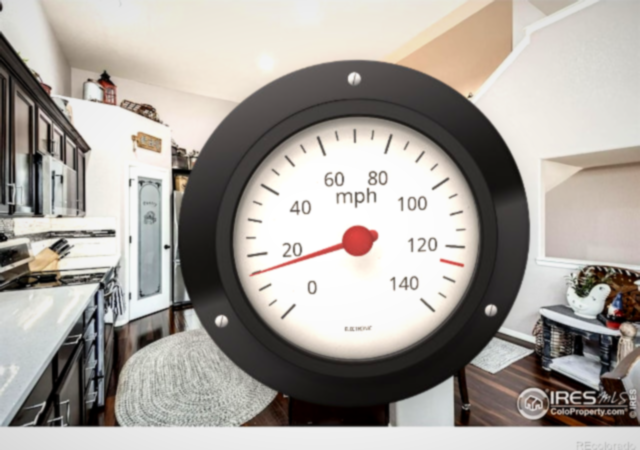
15 mph
